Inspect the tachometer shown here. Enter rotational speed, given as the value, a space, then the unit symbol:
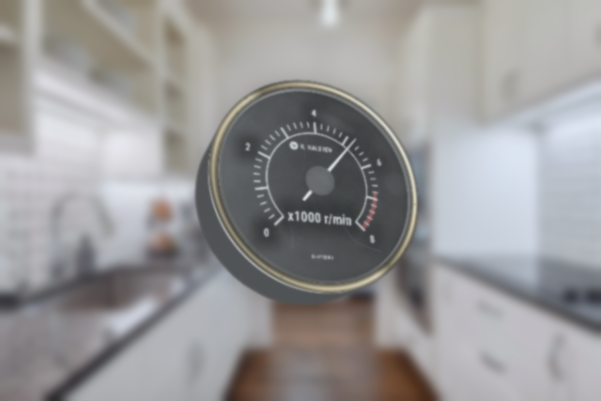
5200 rpm
